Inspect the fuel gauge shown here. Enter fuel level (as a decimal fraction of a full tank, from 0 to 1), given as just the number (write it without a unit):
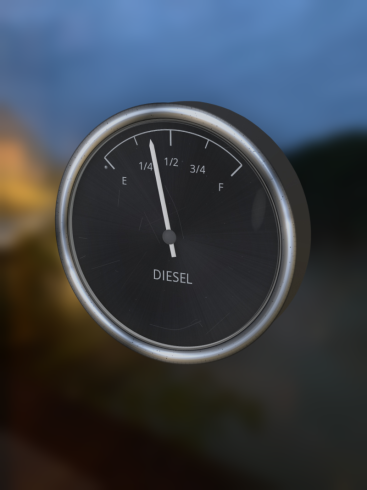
0.375
